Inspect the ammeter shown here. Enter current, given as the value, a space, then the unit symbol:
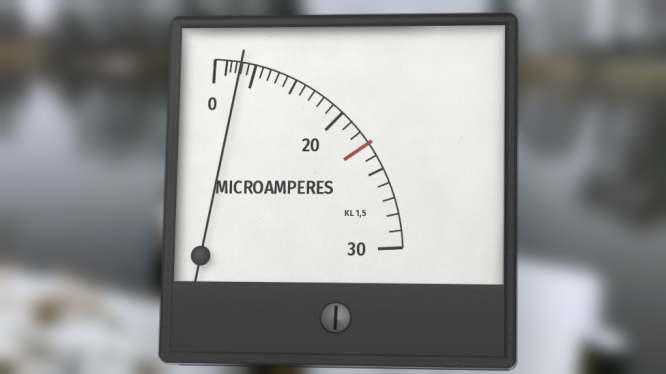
8 µA
